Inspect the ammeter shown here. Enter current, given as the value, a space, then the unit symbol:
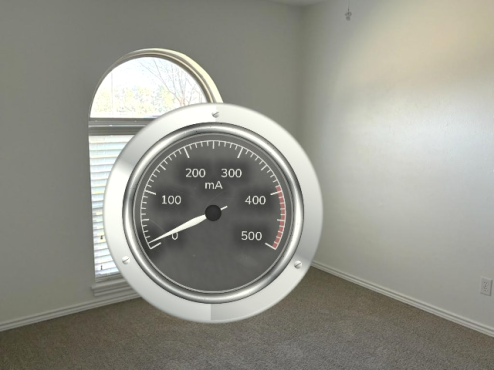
10 mA
